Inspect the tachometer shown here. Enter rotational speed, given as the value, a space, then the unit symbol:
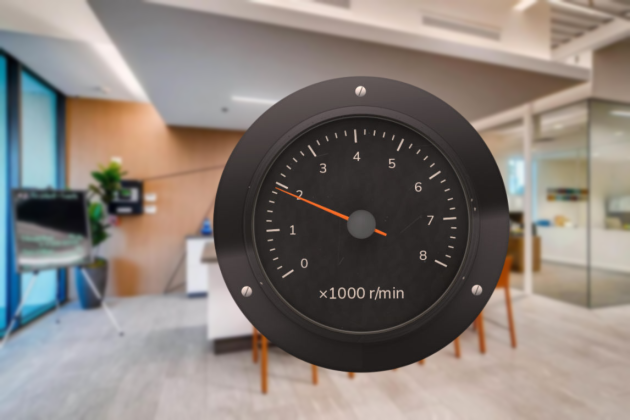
1900 rpm
